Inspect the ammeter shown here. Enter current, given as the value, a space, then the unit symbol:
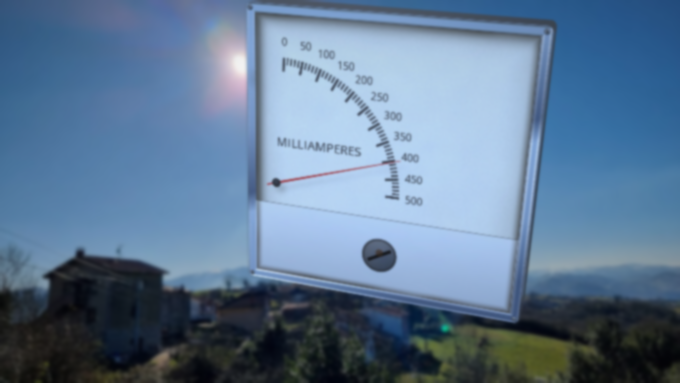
400 mA
